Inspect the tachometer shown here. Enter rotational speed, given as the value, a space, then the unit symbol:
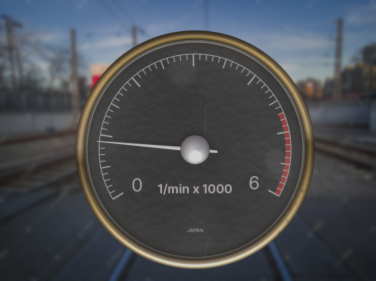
900 rpm
